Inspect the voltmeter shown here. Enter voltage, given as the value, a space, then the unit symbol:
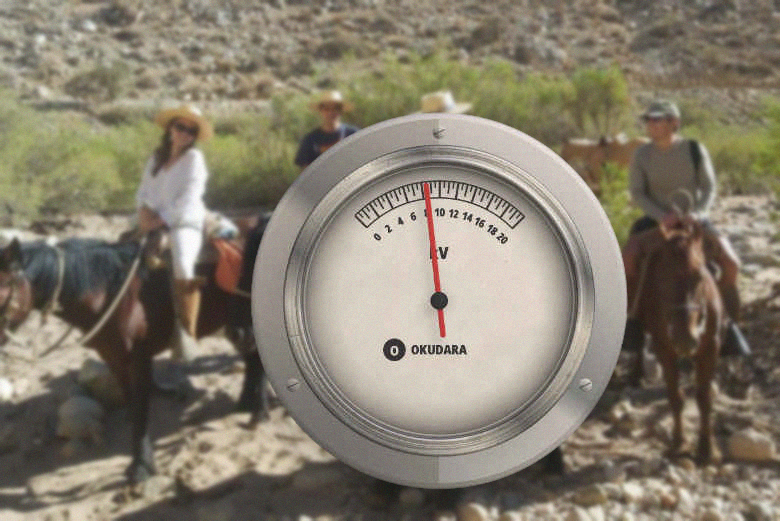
8.5 kV
